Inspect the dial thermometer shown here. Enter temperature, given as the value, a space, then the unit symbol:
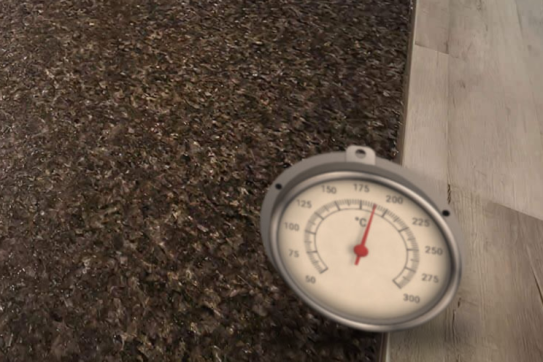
187.5 °C
